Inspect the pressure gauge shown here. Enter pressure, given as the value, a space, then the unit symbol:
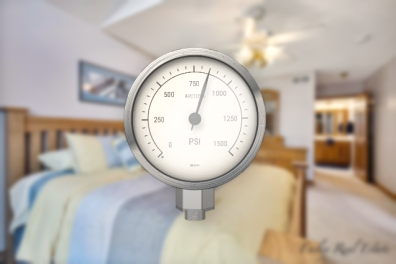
850 psi
